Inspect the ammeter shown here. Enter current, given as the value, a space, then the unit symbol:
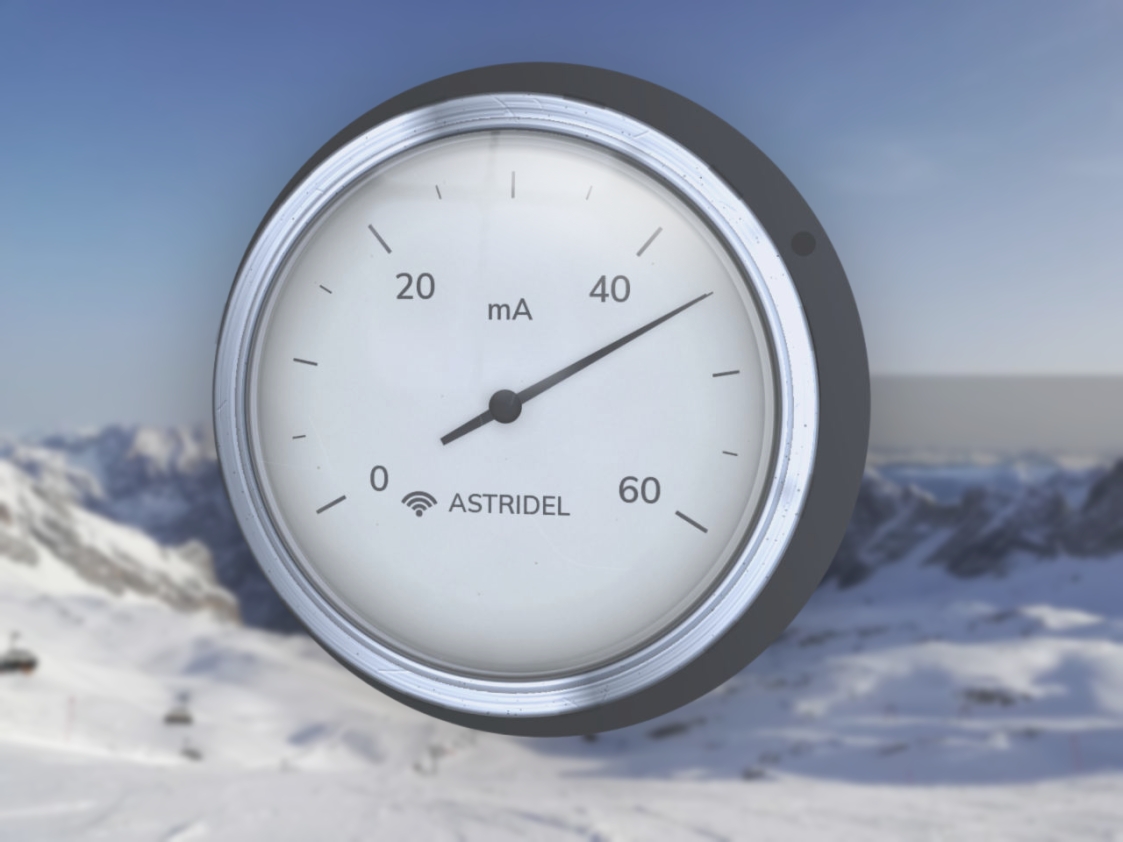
45 mA
